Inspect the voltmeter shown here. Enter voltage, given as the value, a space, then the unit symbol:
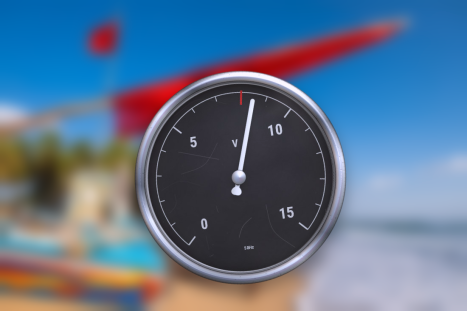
8.5 V
